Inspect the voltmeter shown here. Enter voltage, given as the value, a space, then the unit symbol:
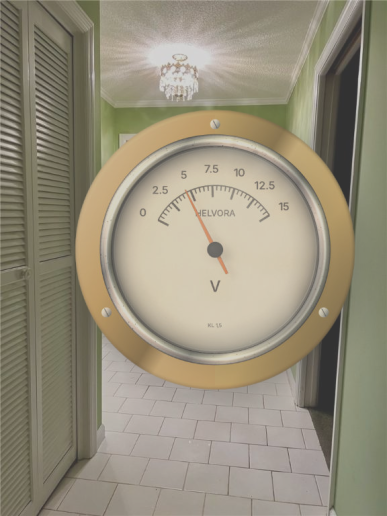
4.5 V
